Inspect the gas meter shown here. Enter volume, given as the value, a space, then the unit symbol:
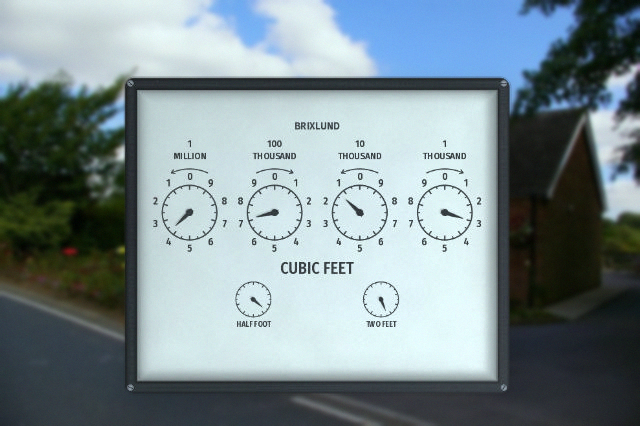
371300 ft³
